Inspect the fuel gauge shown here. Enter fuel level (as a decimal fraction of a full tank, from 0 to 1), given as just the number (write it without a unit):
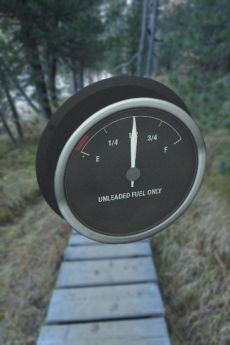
0.5
